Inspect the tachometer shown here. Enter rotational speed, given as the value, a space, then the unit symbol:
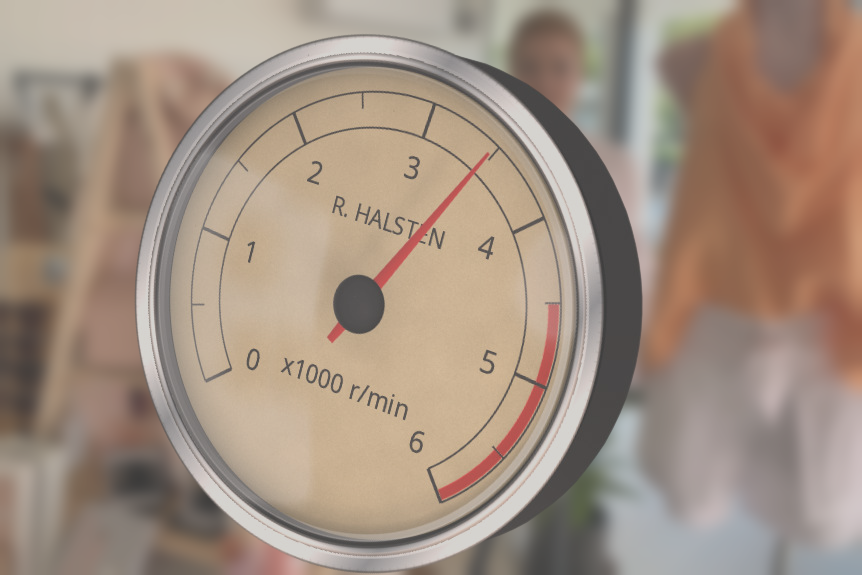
3500 rpm
